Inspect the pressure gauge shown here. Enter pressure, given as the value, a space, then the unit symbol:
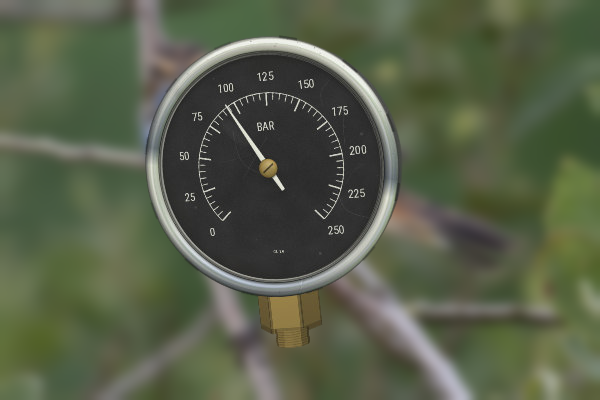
95 bar
